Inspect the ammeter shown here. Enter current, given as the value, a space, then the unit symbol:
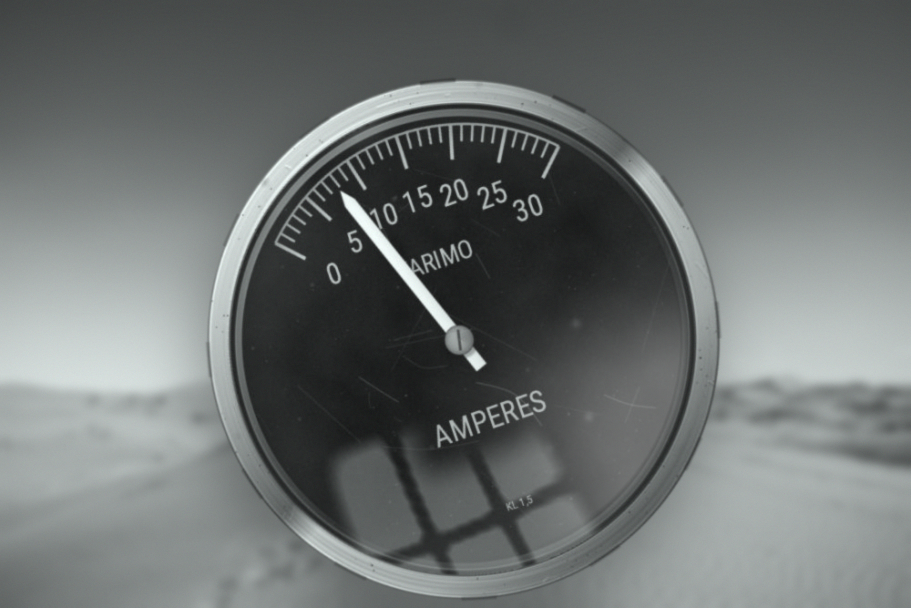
8 A
